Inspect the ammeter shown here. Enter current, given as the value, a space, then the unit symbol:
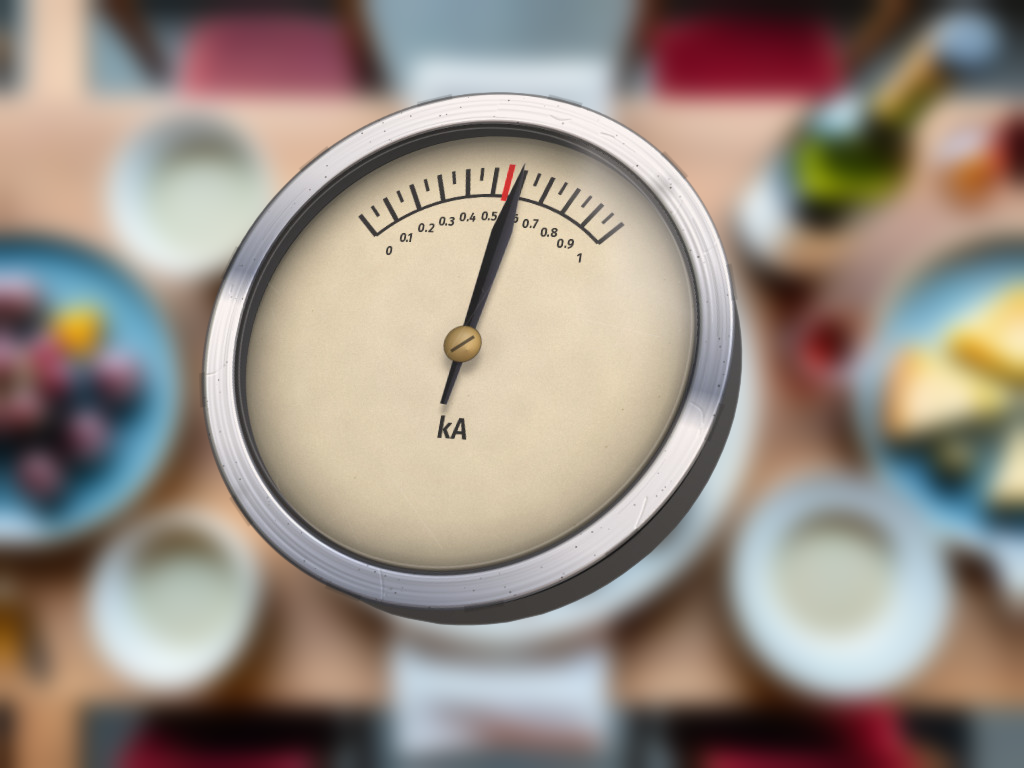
0.6 kA
